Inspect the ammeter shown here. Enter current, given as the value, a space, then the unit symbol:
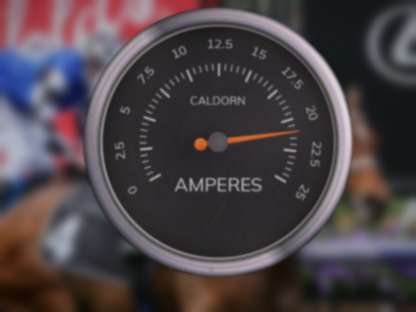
21 A
